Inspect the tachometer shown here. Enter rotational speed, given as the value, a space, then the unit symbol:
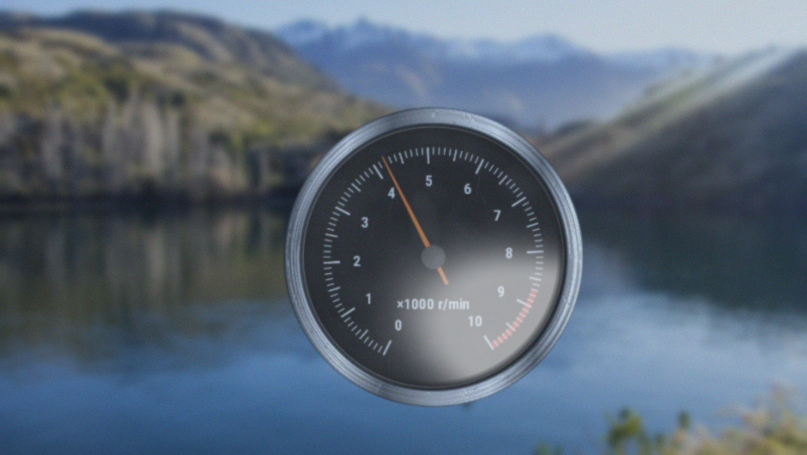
4200 rpm
